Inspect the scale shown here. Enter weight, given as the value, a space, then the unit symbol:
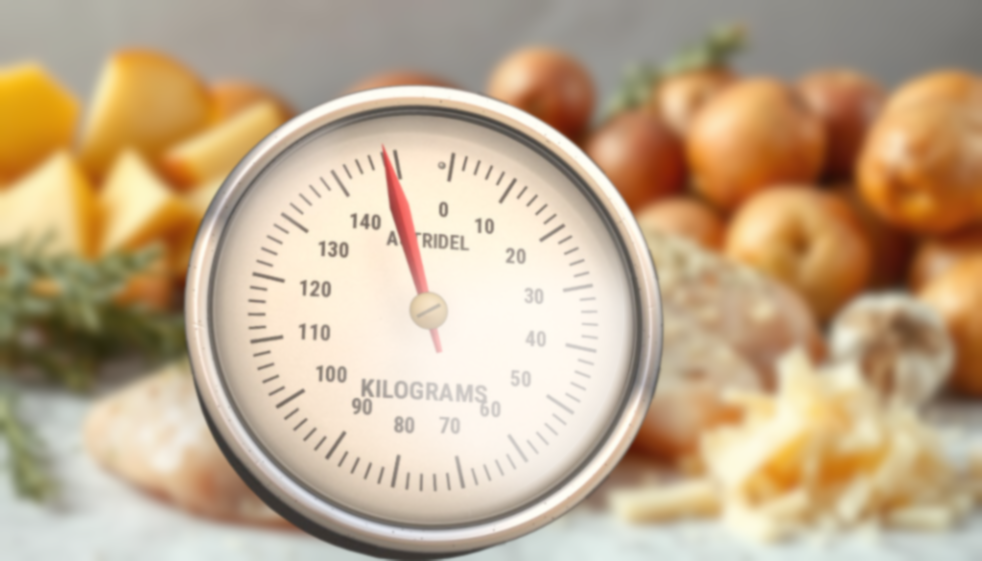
148 kg
